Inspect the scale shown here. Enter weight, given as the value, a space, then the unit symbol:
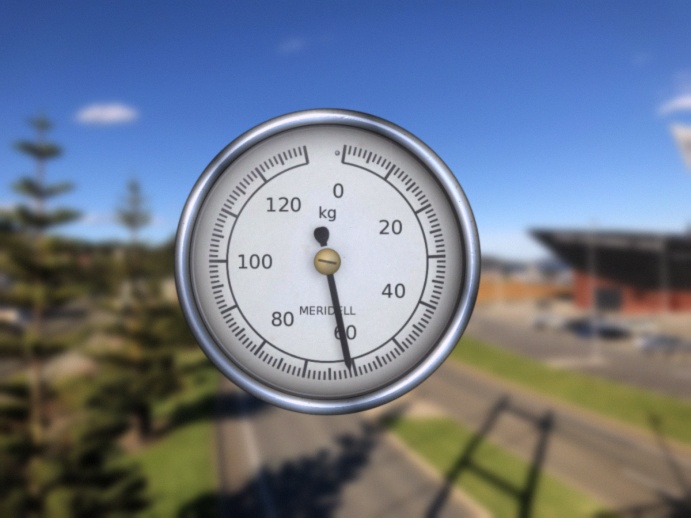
61 kg
